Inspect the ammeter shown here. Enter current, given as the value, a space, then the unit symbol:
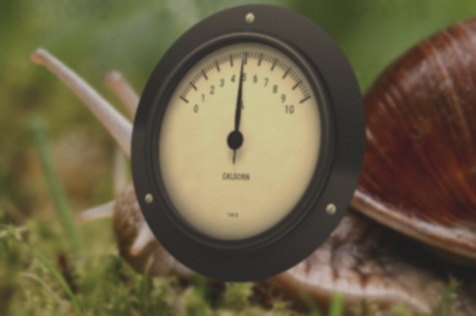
5 A
